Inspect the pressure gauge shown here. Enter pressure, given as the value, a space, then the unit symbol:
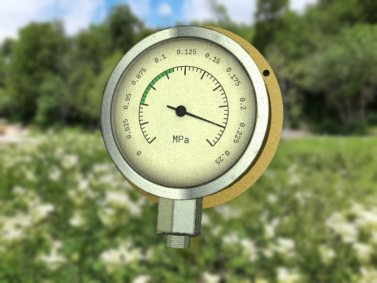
0.225 MPa
